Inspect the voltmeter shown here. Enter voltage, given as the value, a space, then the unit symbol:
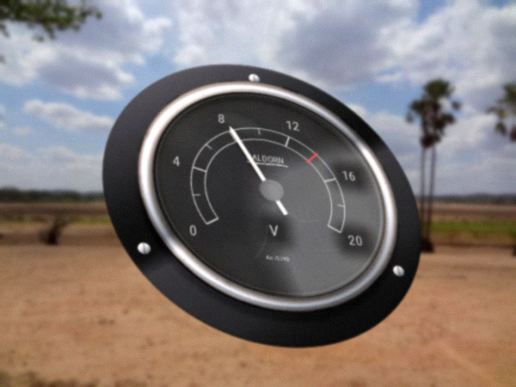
8 V
